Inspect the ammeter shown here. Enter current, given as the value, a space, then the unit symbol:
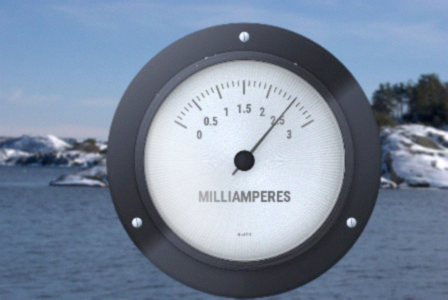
2.5 mA
